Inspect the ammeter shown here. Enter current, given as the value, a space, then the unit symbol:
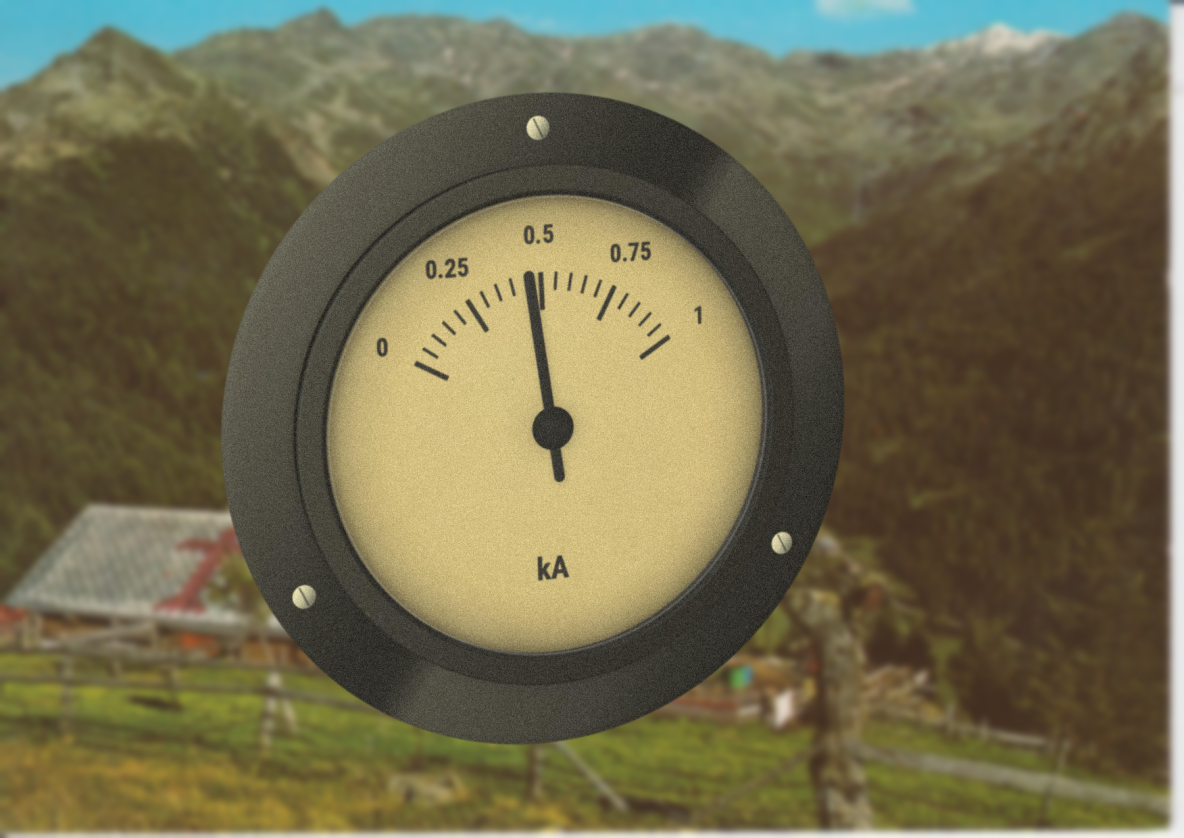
0.45 kA
